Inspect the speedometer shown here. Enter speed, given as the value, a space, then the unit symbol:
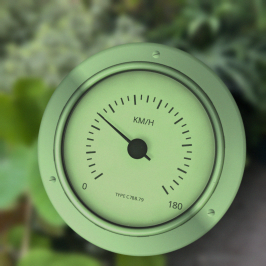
50 km/h
